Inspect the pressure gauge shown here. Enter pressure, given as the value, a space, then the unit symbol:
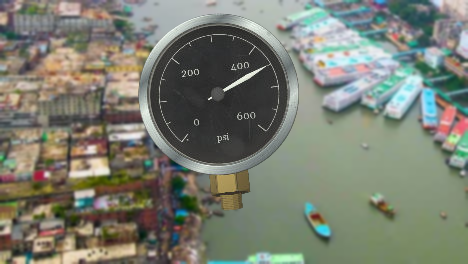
450 psi
